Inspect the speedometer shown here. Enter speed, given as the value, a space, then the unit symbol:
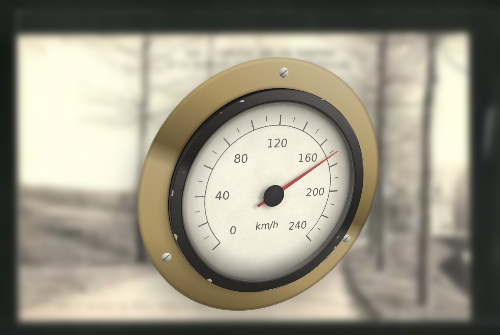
170 km/h
